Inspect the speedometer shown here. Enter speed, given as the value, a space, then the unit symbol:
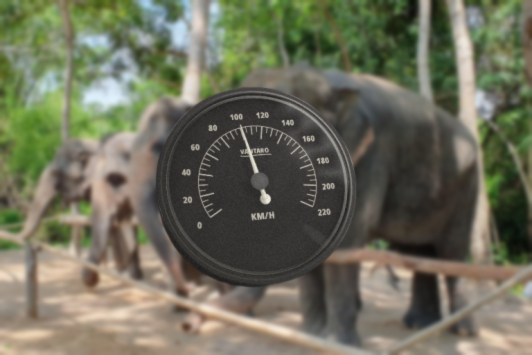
100 km/h
